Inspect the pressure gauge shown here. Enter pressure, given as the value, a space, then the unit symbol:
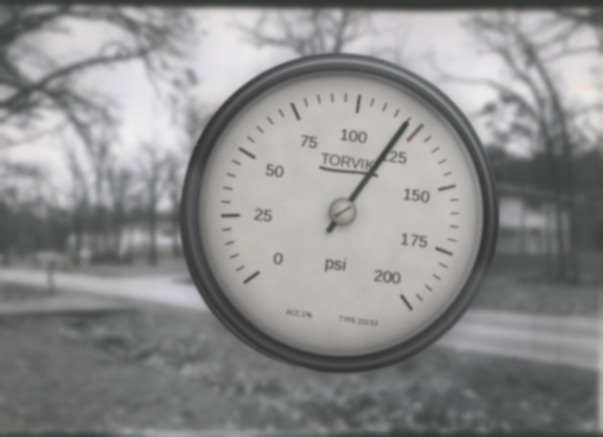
120 psi
